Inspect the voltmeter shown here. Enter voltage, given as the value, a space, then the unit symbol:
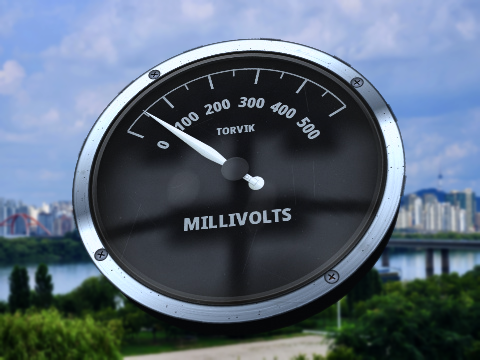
50 mV
